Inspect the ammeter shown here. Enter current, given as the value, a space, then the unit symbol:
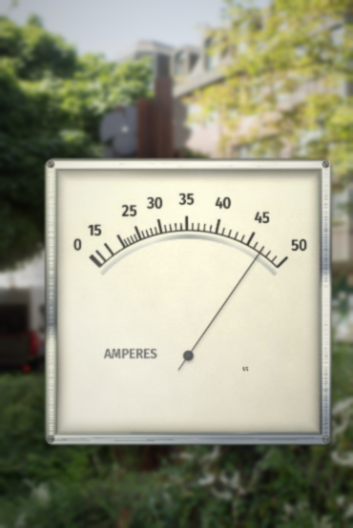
47 A
